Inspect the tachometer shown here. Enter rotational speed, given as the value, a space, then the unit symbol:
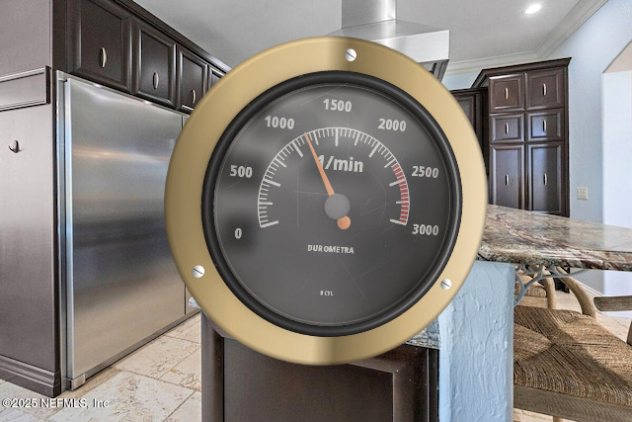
1150 rpm
